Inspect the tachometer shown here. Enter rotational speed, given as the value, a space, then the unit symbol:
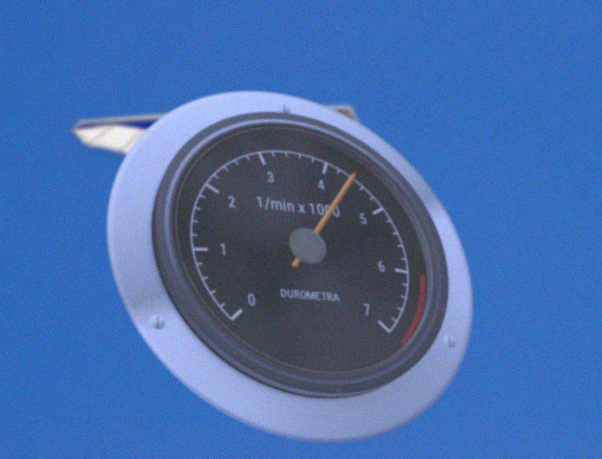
4400 rpm
